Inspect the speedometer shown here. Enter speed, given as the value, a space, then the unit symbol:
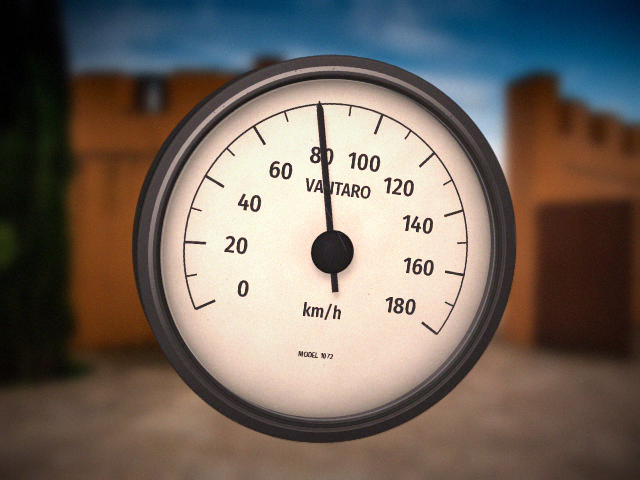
80 km/h
